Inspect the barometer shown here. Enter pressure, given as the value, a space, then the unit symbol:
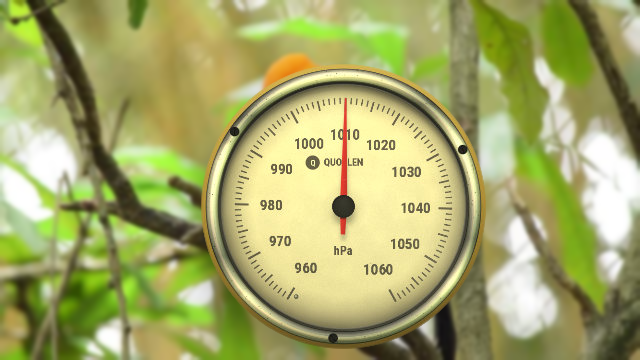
1010 hPa
